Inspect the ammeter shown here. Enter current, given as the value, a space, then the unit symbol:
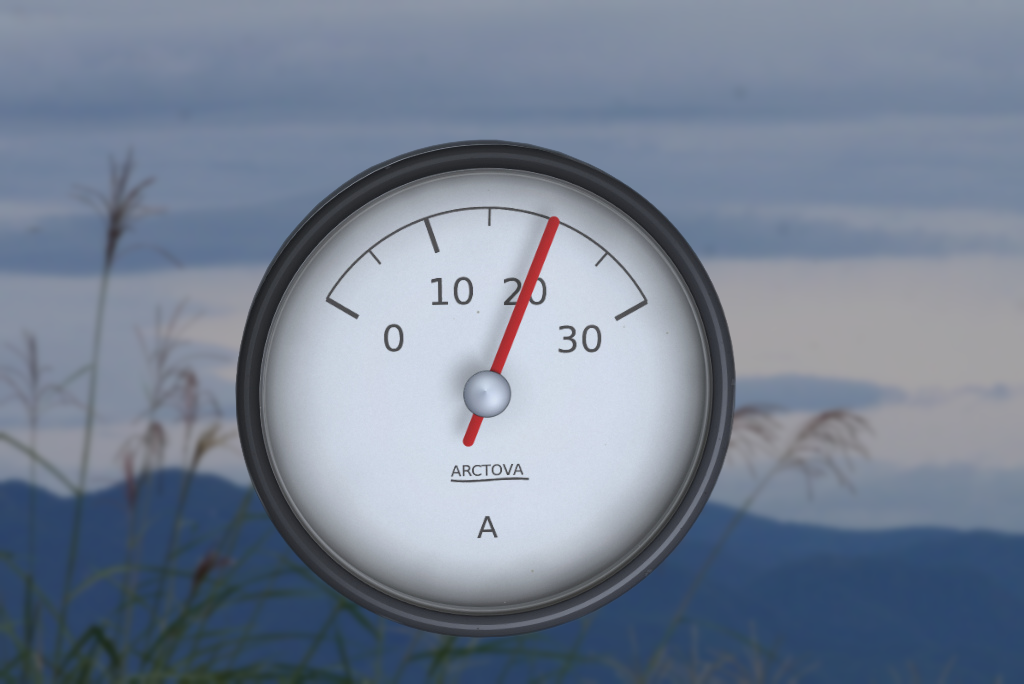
20 A
